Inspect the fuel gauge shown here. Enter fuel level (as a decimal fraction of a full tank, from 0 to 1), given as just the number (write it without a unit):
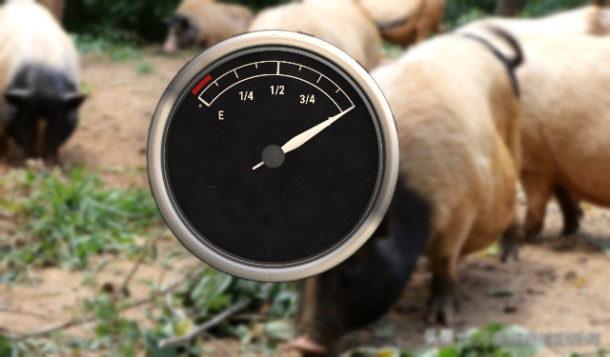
1
